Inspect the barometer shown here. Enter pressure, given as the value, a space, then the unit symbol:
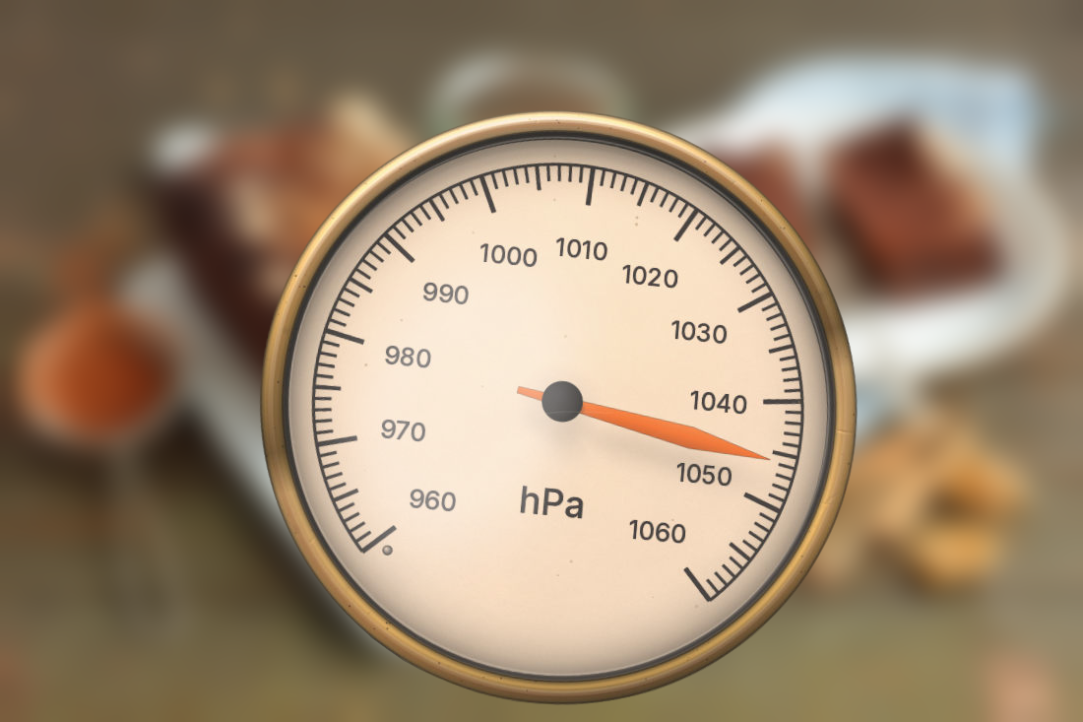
1046 hPa
